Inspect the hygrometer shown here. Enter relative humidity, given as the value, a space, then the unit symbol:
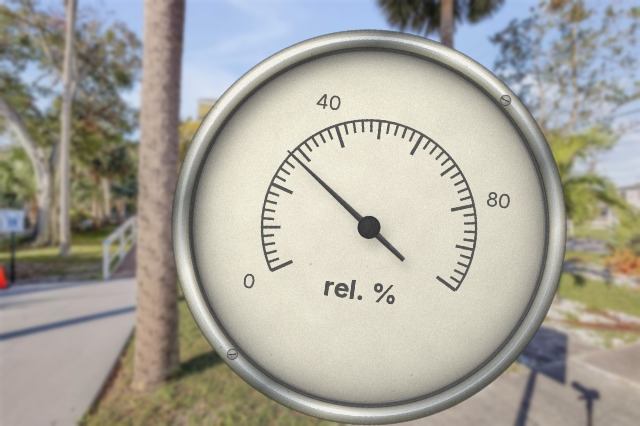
28 %
